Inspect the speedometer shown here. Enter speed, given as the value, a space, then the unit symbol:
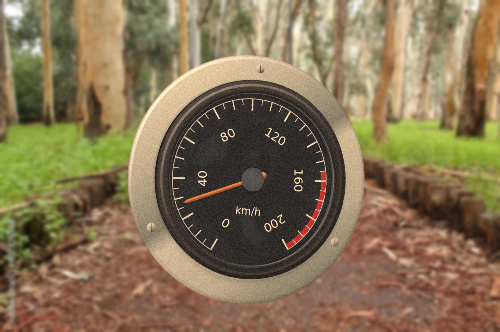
27.5 km/h
